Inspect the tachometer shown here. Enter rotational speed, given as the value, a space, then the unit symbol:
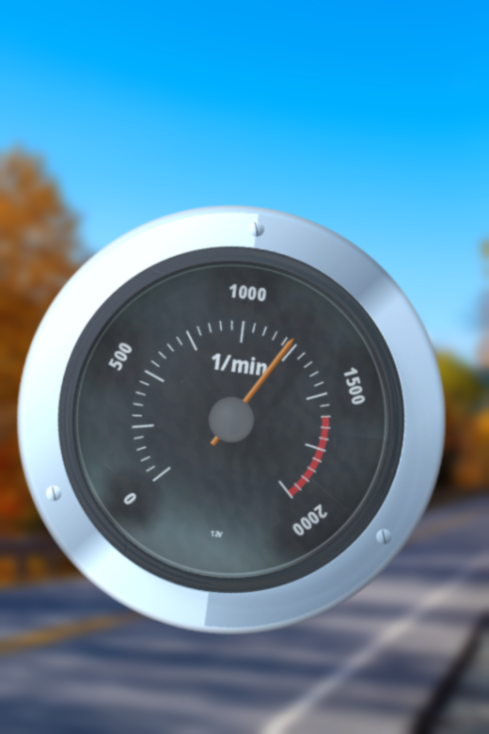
1225 rpm
